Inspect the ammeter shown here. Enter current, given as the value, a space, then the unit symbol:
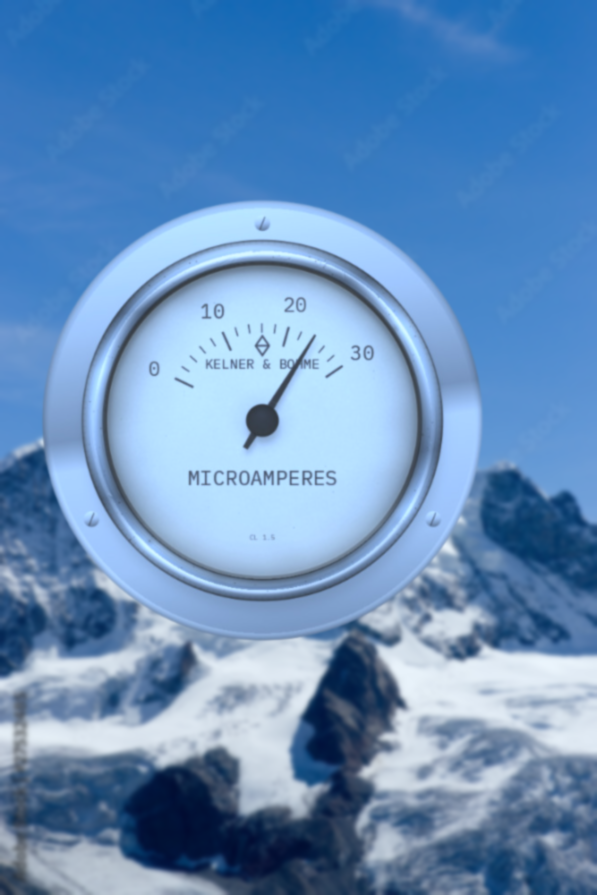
24 µA
